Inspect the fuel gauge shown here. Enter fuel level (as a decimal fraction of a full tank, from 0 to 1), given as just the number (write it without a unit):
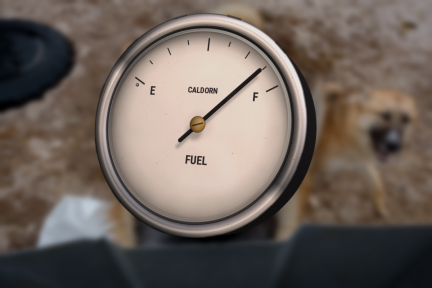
0.875
